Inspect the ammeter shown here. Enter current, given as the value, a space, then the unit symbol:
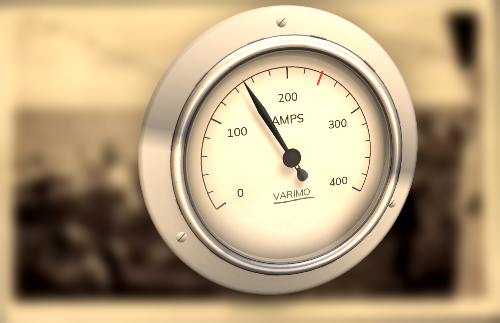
150 A
